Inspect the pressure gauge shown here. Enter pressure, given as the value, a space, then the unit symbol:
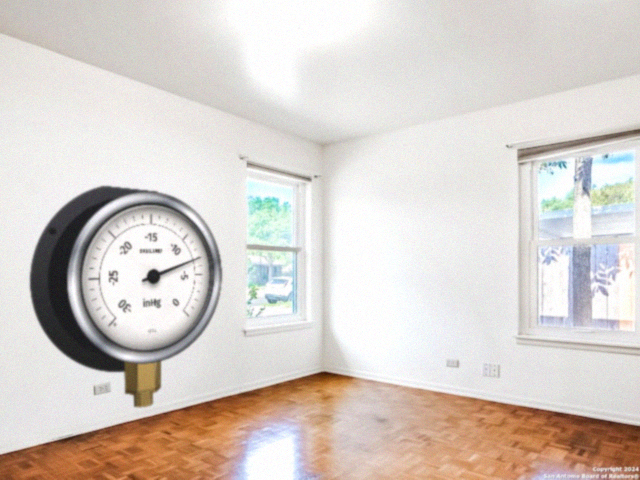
-7 inHg
